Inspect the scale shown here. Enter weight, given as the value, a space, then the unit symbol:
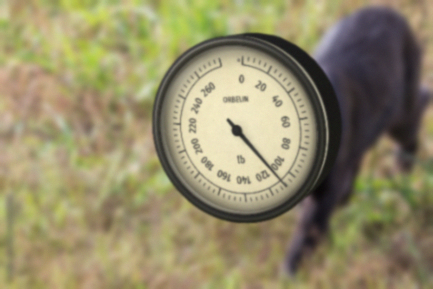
108 lb
